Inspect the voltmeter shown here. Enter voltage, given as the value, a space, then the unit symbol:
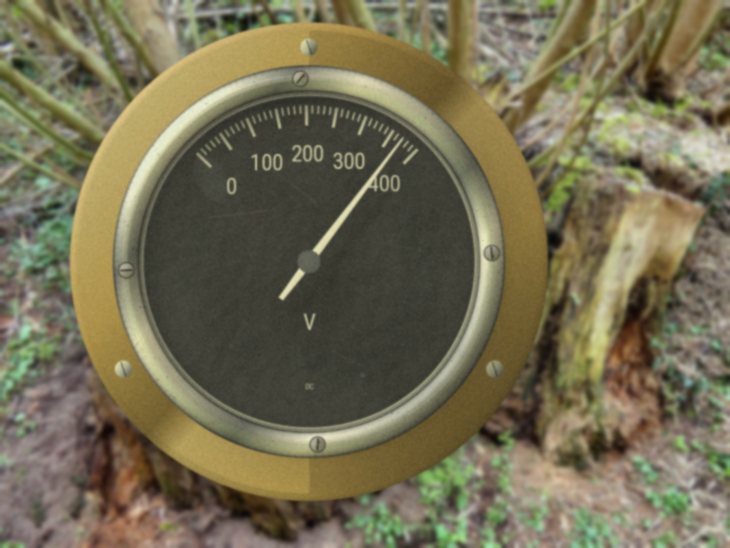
370 V
